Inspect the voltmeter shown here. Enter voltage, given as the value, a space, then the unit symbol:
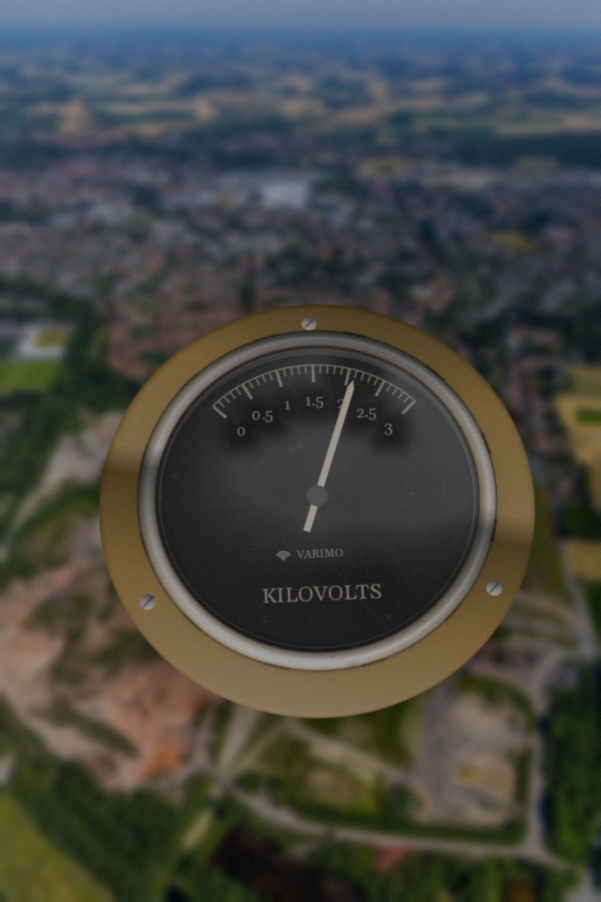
2.1 kV
